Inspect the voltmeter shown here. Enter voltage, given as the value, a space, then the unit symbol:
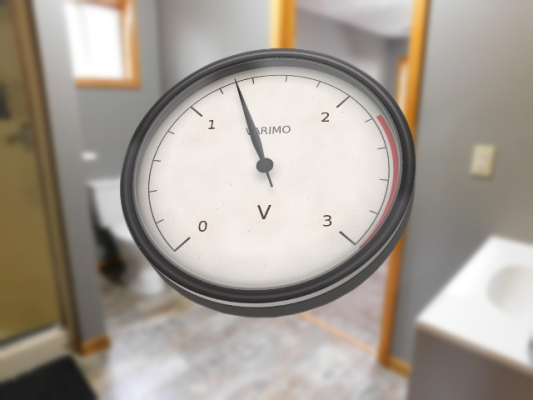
1.3 V
